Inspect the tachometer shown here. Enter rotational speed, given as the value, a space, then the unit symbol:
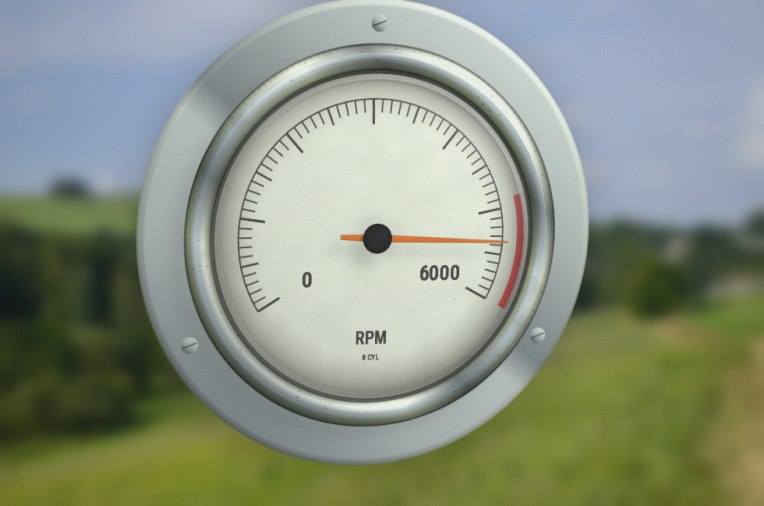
5350 rpm
